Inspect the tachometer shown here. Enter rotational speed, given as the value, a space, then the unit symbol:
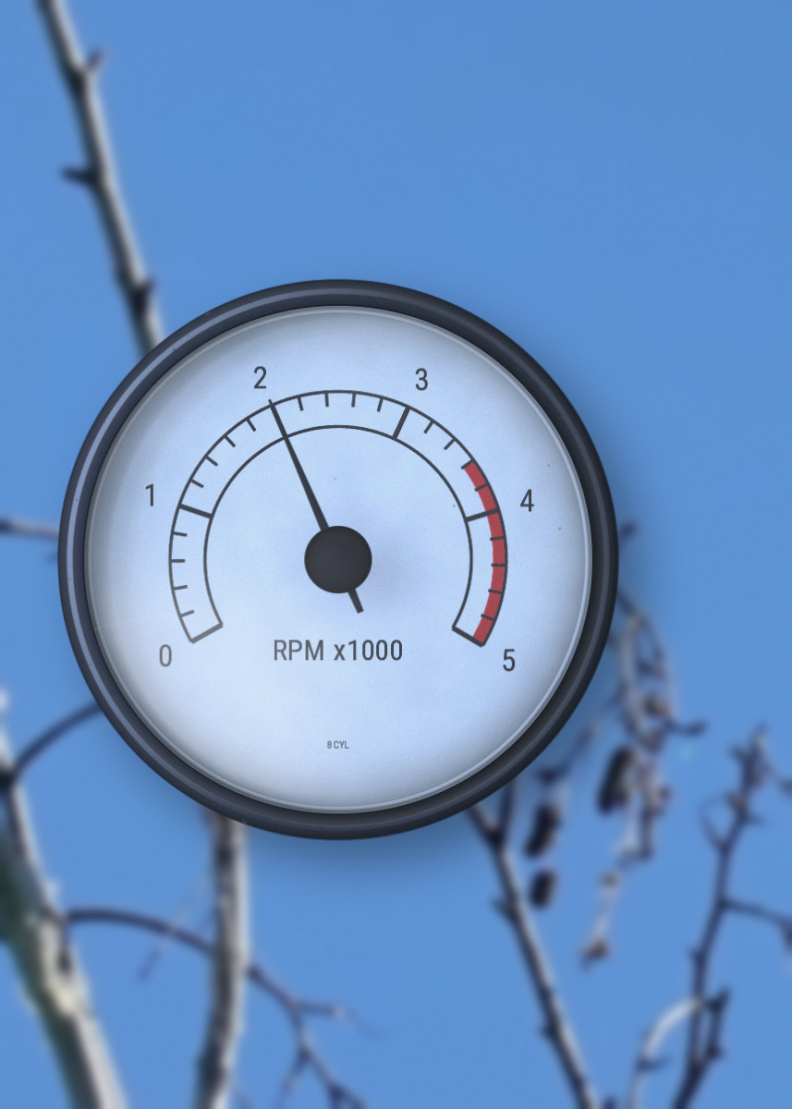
2000 rpm
